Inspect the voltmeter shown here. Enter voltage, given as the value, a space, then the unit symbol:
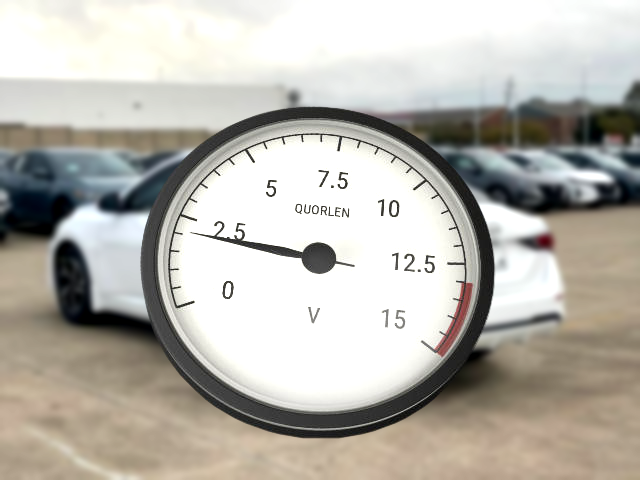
2 V
